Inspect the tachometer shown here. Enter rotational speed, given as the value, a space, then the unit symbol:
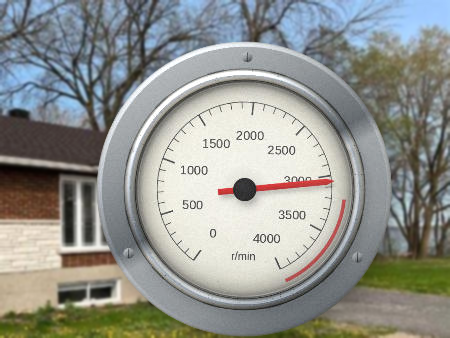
3050 rpm
